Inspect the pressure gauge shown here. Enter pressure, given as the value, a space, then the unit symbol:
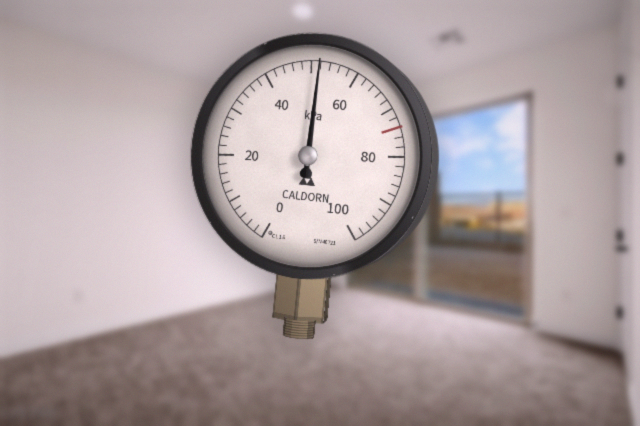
52 kPa
